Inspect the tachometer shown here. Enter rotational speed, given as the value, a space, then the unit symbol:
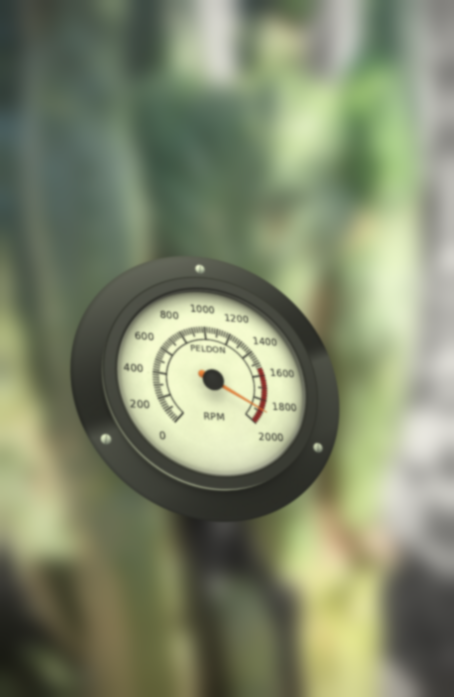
1900 rpm
